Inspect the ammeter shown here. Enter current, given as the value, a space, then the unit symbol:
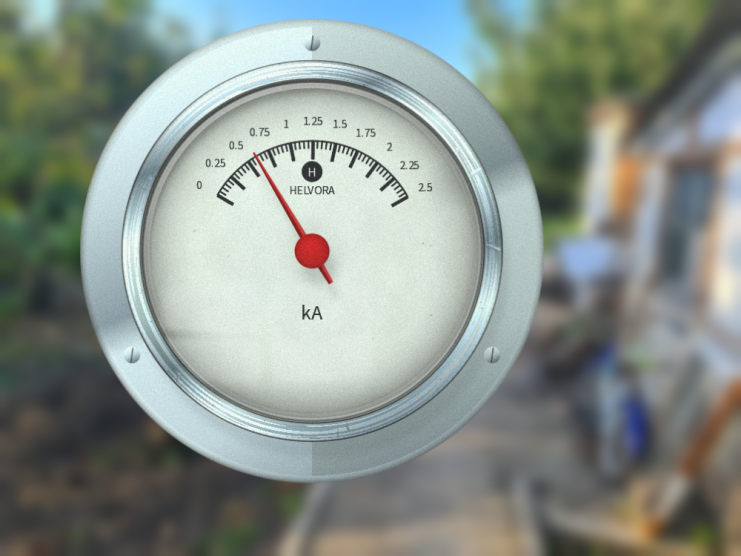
0.6 kA
